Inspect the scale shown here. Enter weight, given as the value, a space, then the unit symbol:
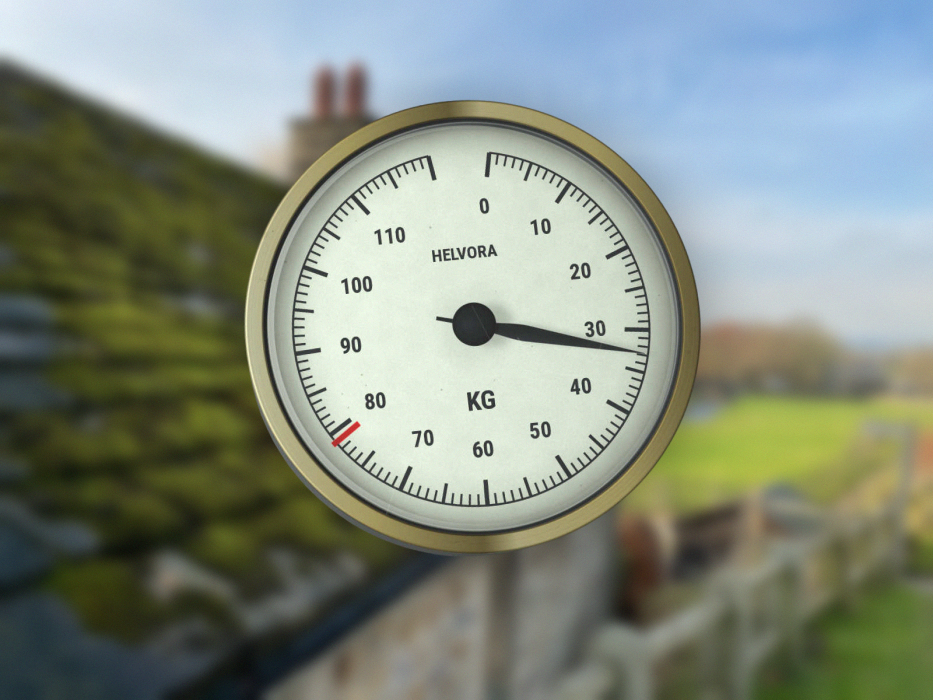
33 kg
